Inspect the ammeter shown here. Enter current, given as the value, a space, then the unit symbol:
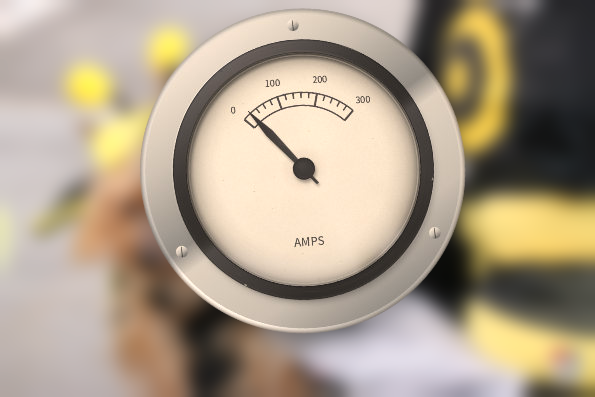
20 A
